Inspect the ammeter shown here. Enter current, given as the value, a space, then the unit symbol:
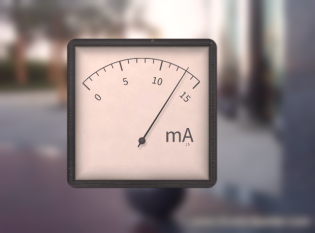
13 mA
